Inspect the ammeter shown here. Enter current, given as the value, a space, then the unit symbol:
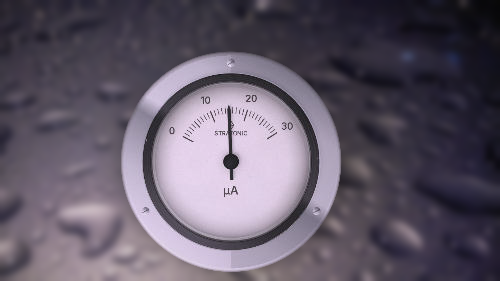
15 µA
